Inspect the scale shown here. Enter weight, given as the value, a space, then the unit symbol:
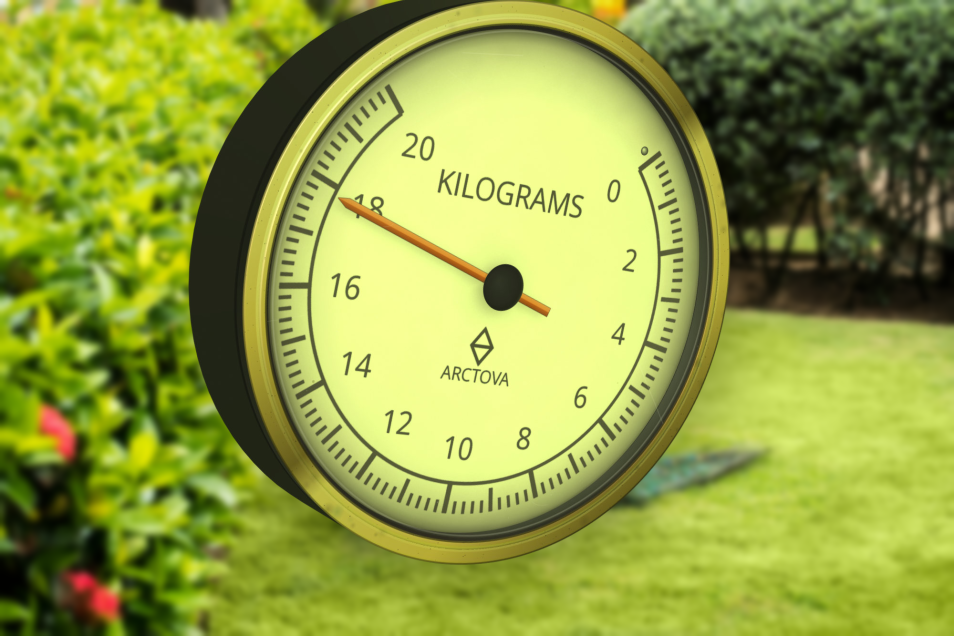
17.8 kg
